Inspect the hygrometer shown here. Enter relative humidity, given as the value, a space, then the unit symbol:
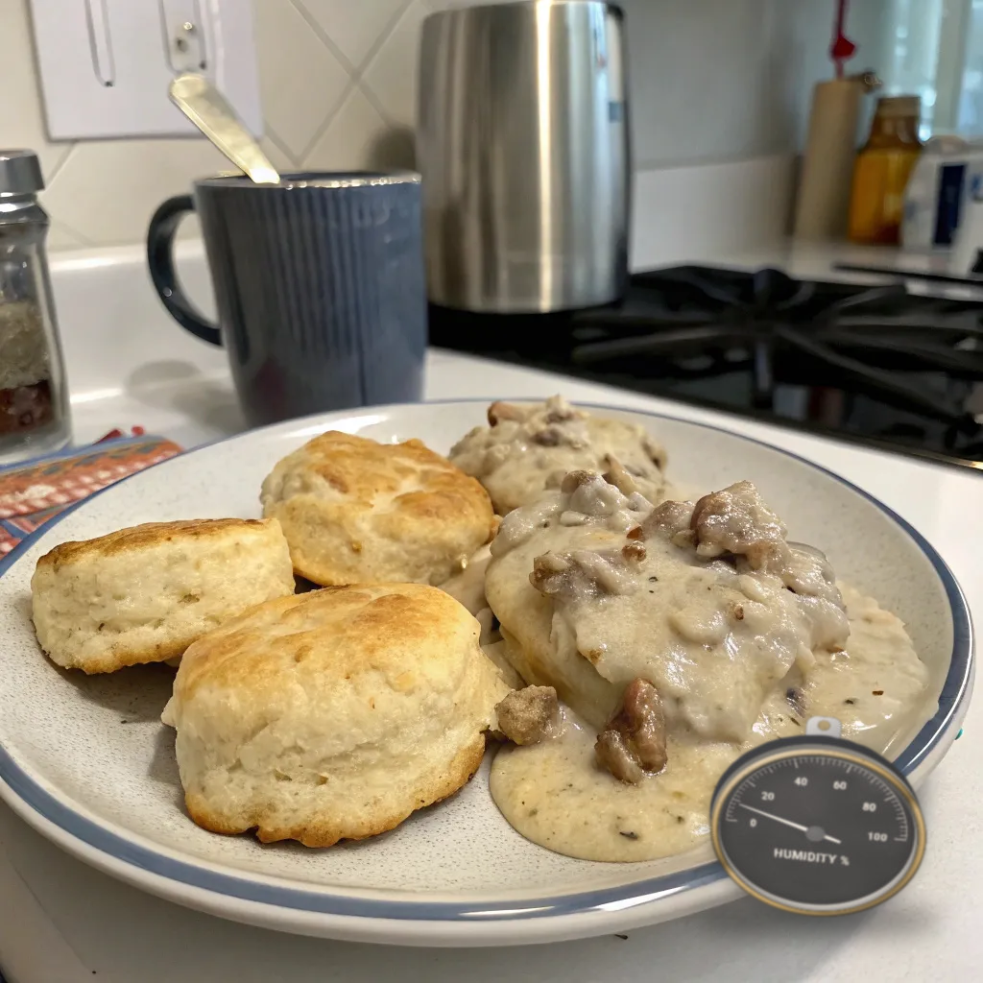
10 %
